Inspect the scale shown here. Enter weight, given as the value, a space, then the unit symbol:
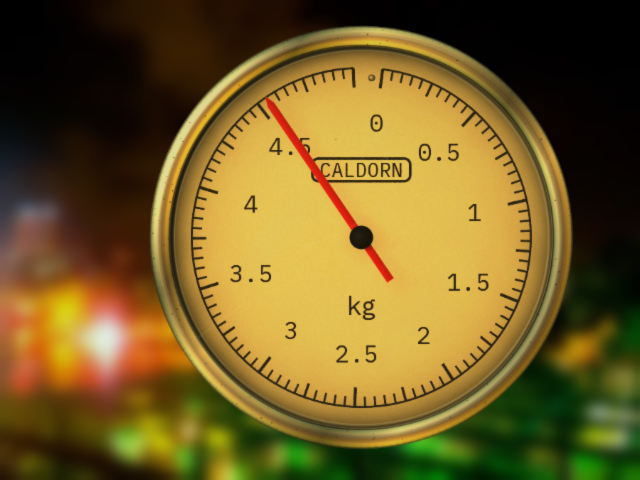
4.55 kg
